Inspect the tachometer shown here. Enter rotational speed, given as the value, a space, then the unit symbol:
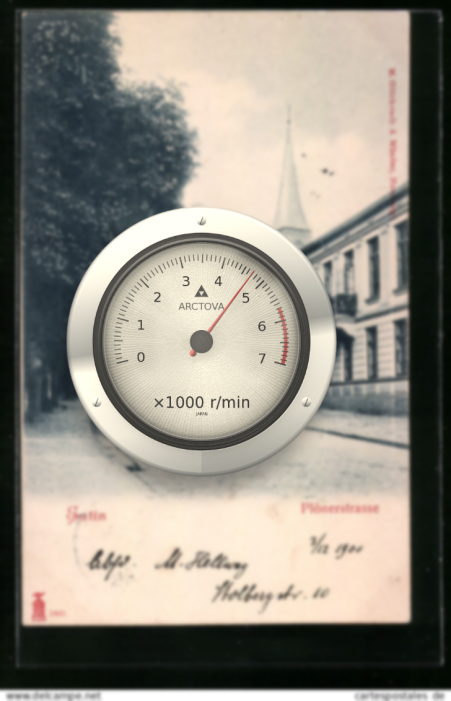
4700 rpm
